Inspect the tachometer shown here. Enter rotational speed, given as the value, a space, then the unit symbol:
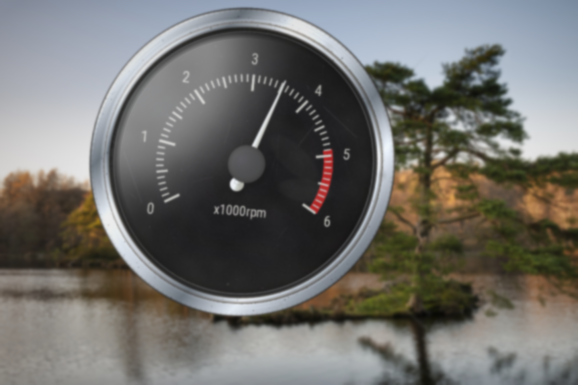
3500 rpm
